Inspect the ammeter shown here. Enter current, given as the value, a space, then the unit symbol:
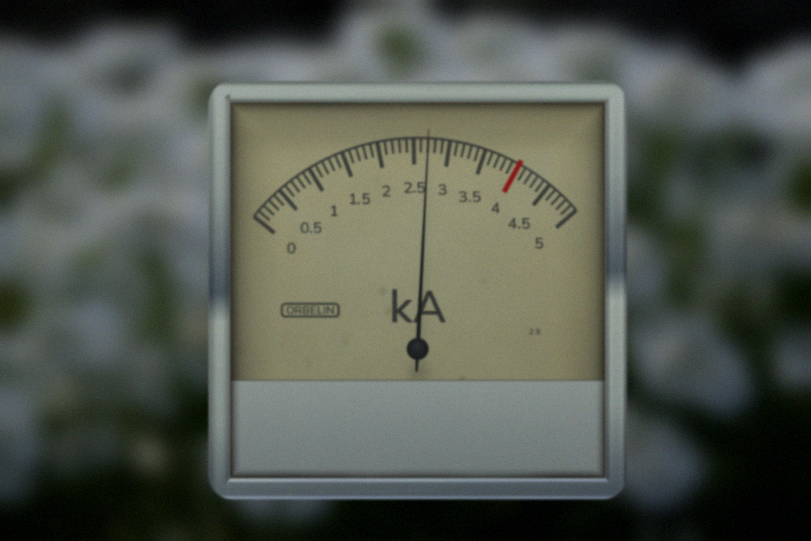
2.7 kA
